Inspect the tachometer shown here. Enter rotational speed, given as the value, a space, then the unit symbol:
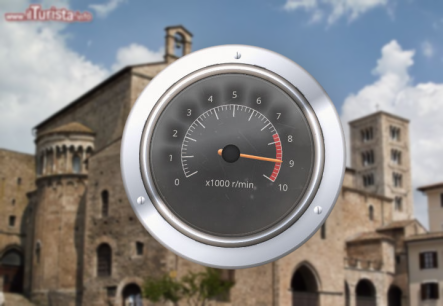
9000 rpm
